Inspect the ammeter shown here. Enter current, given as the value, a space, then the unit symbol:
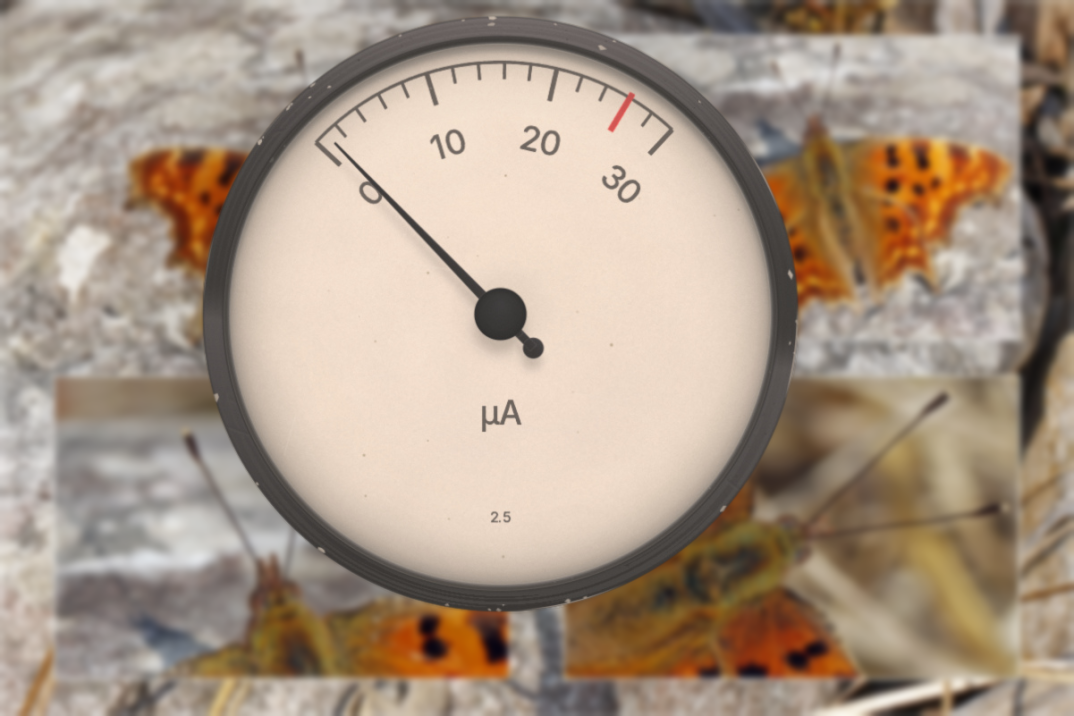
1 µA
